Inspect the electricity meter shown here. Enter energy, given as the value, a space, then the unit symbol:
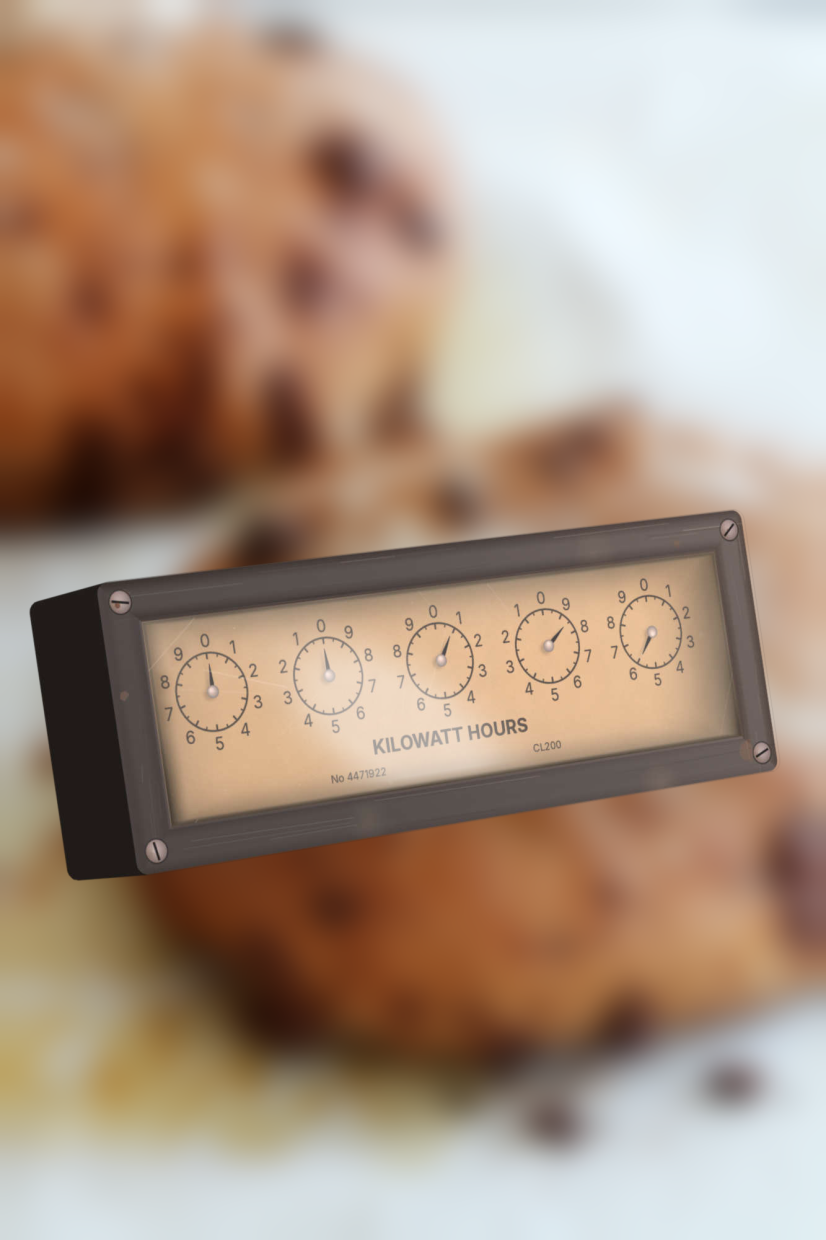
86 kWh
